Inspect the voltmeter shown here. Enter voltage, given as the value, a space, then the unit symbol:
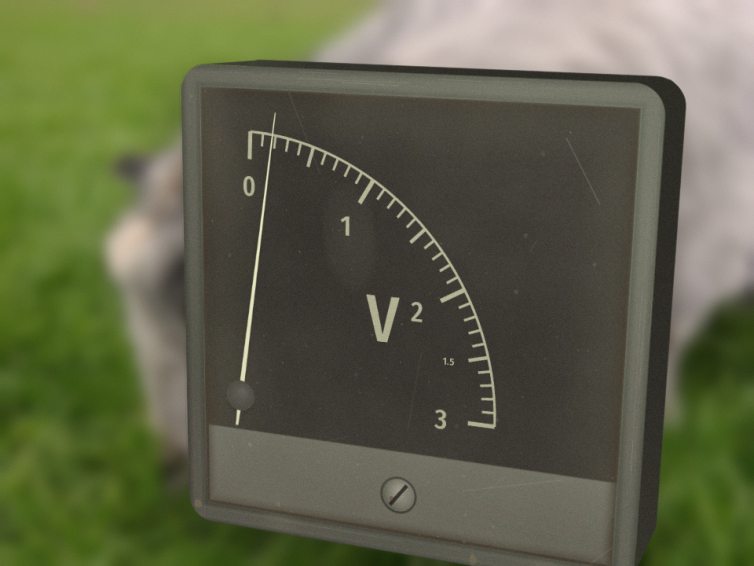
0.2 V
